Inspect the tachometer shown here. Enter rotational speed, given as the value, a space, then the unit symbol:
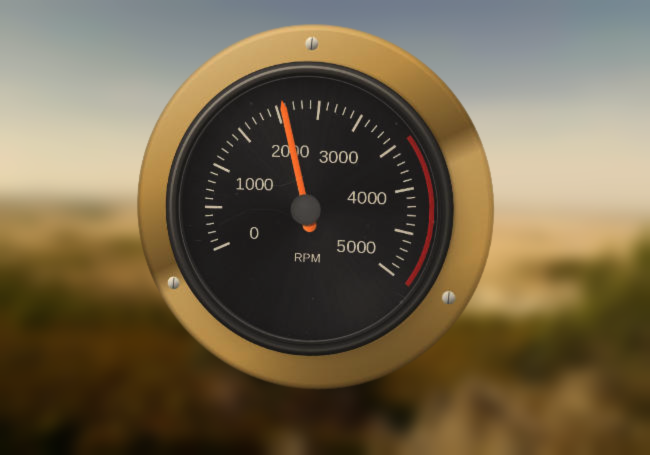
2100 rpm
